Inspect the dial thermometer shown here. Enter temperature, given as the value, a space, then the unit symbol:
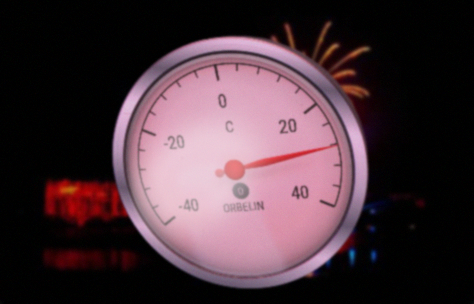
28 °C
